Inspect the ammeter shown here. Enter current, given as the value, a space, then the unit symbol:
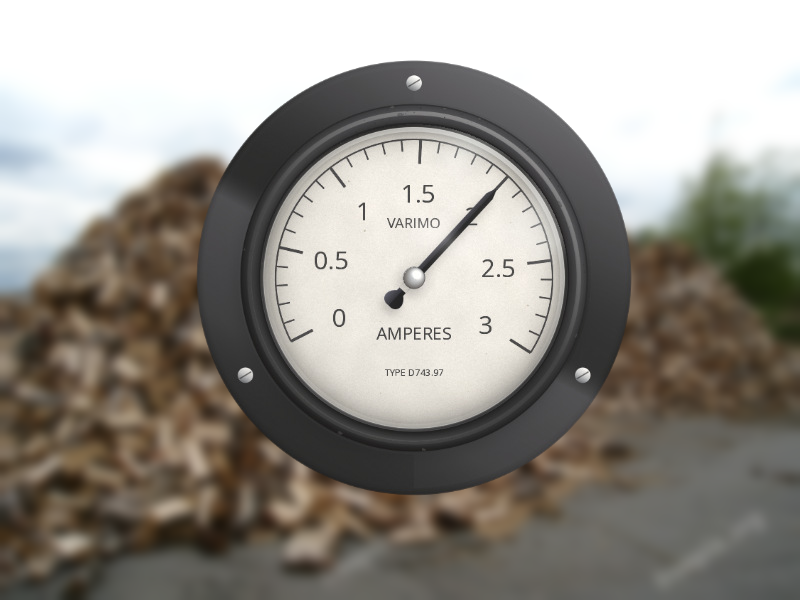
2 A
